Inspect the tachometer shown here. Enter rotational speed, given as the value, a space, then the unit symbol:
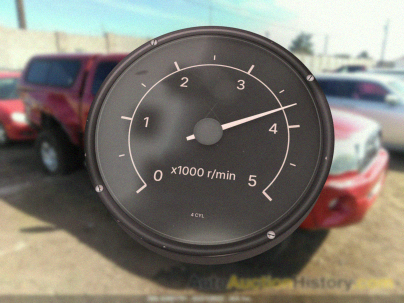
3750 rpm
